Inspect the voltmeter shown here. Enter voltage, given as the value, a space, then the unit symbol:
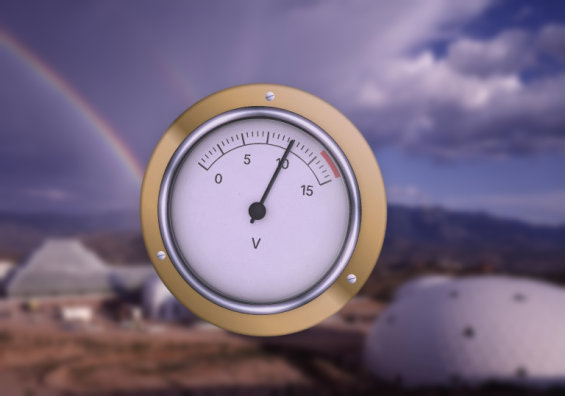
10 V
